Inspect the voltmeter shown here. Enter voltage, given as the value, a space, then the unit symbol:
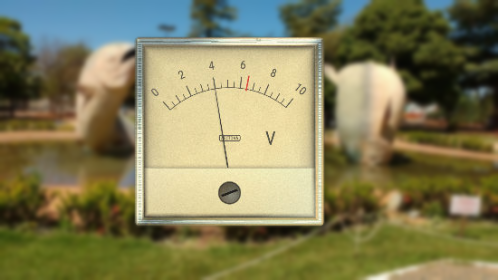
4 V
